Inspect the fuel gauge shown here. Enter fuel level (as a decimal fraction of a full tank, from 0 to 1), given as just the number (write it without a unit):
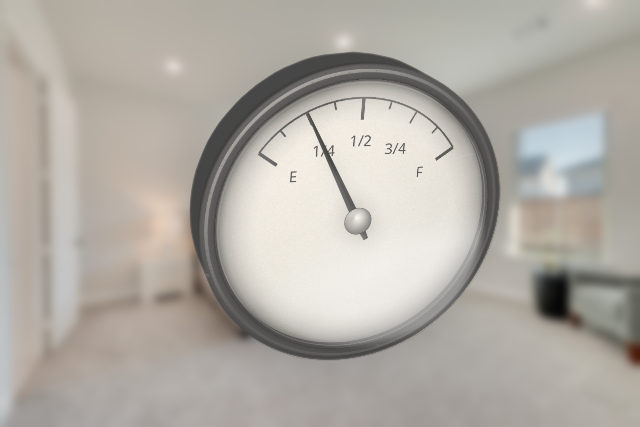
0.25
